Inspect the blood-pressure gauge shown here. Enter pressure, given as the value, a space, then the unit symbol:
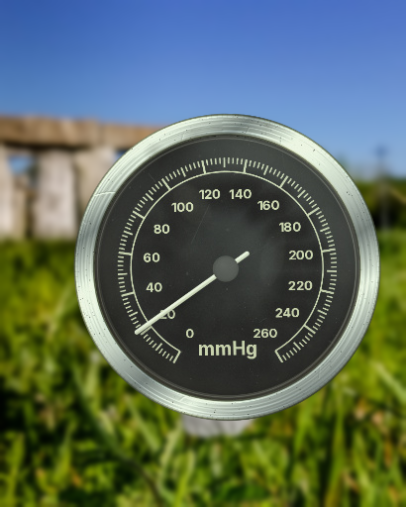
22 mmHg
